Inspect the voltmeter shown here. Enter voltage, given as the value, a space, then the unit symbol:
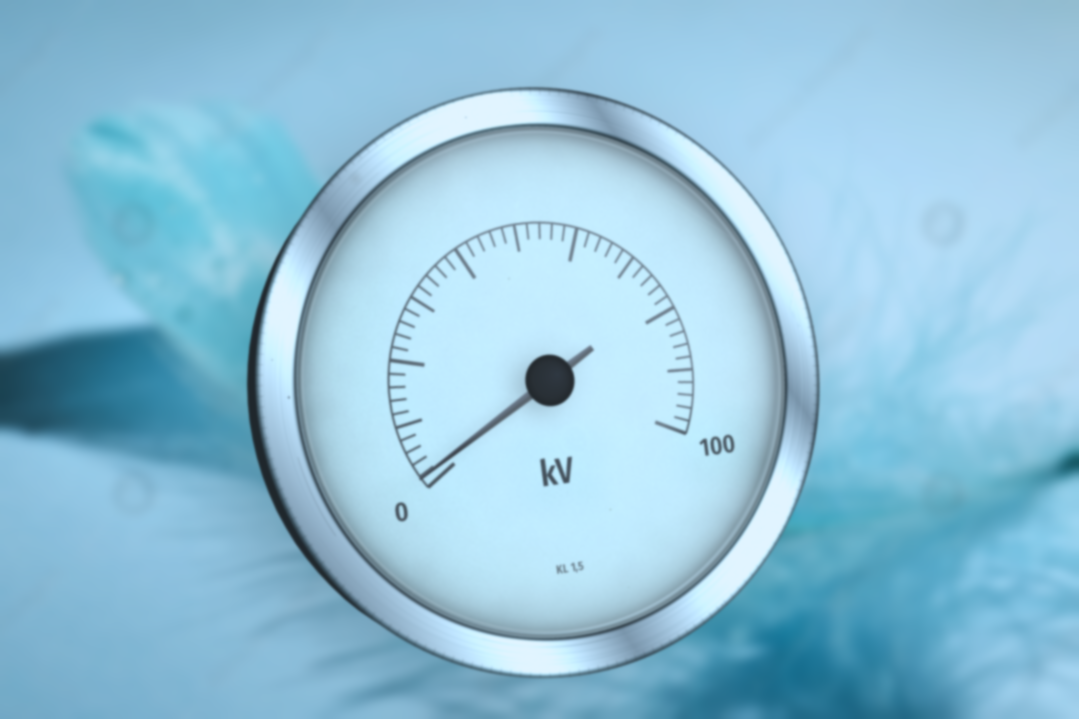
2 kV
